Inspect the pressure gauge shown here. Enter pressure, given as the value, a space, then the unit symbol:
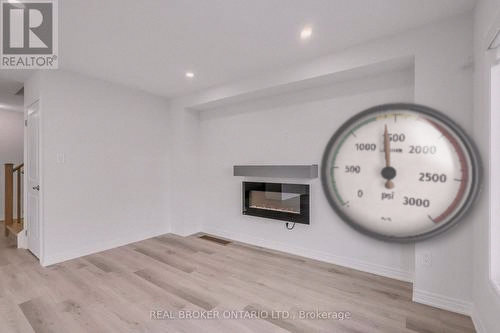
1400 psi
